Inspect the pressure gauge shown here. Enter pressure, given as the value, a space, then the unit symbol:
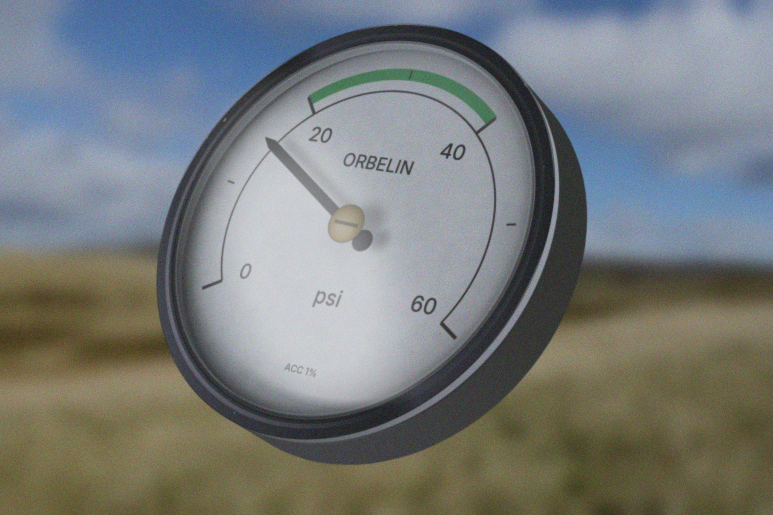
15 psi
